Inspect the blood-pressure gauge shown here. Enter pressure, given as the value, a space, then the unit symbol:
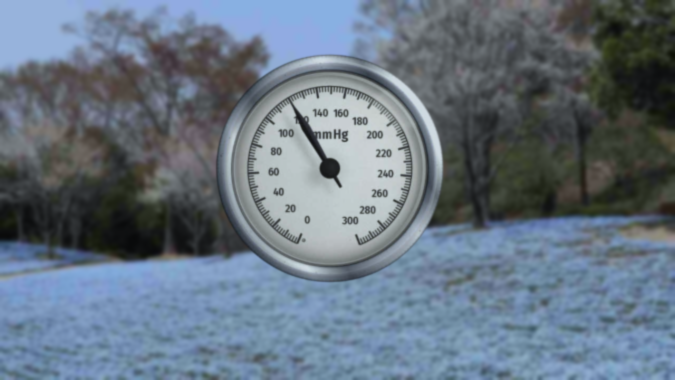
120 mmHg
